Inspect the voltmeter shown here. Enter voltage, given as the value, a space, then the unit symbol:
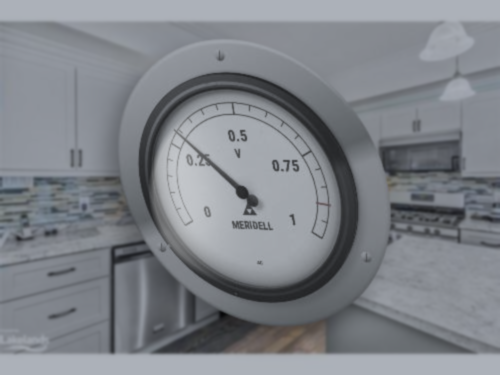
0.3 V
